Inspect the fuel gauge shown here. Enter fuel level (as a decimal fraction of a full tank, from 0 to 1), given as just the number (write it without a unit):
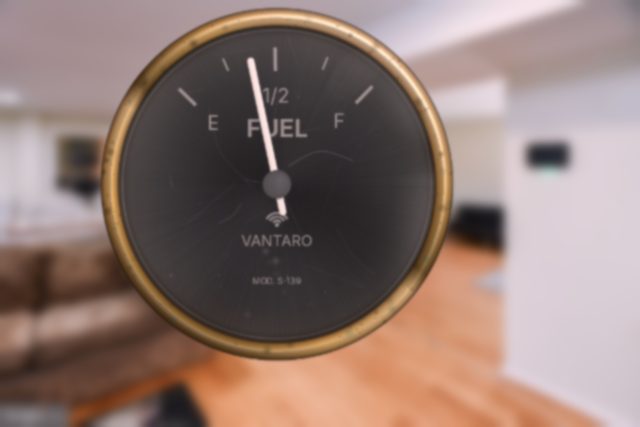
0.375
